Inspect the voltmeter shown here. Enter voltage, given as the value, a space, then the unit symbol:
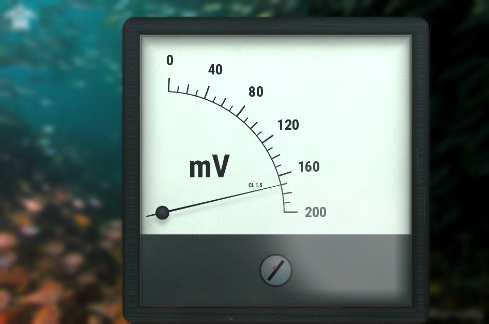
170 mV
